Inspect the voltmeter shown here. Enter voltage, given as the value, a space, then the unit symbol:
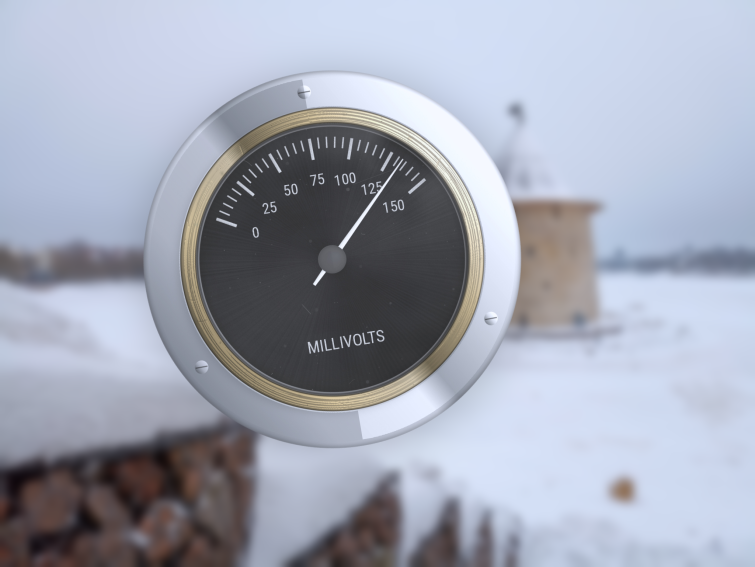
132.5 mV
